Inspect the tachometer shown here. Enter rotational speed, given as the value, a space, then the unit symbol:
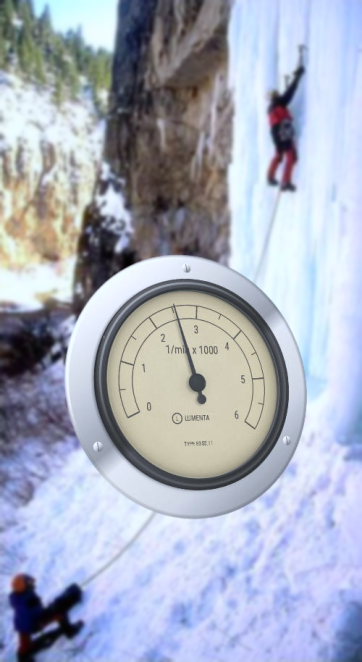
2500 rpm
